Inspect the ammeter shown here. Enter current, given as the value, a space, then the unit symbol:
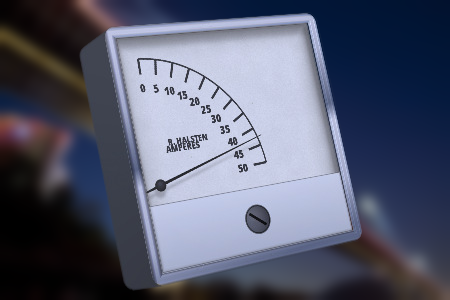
42.5 A
